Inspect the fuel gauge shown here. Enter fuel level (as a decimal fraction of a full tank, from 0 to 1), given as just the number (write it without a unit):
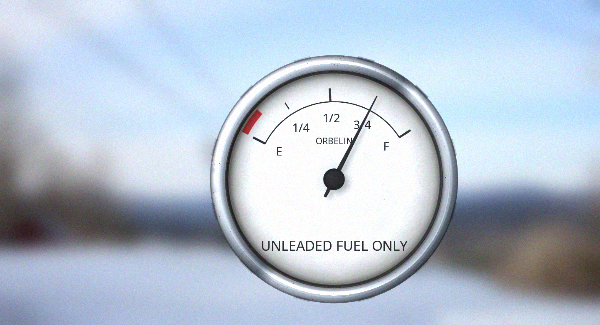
0.75
